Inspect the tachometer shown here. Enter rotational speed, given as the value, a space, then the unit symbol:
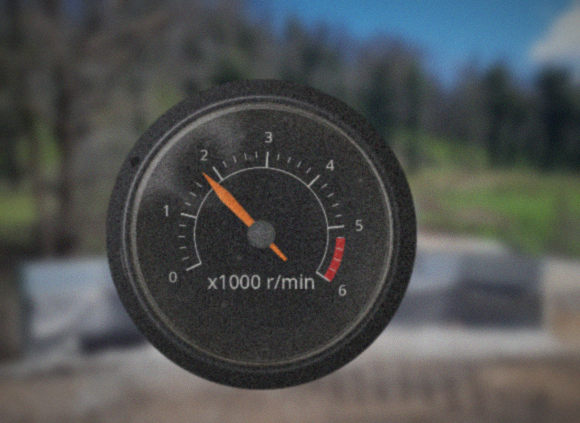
1800 rpm
